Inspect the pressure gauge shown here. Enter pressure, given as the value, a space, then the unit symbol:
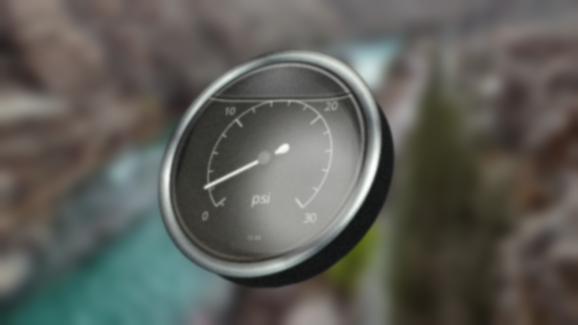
2 psi
